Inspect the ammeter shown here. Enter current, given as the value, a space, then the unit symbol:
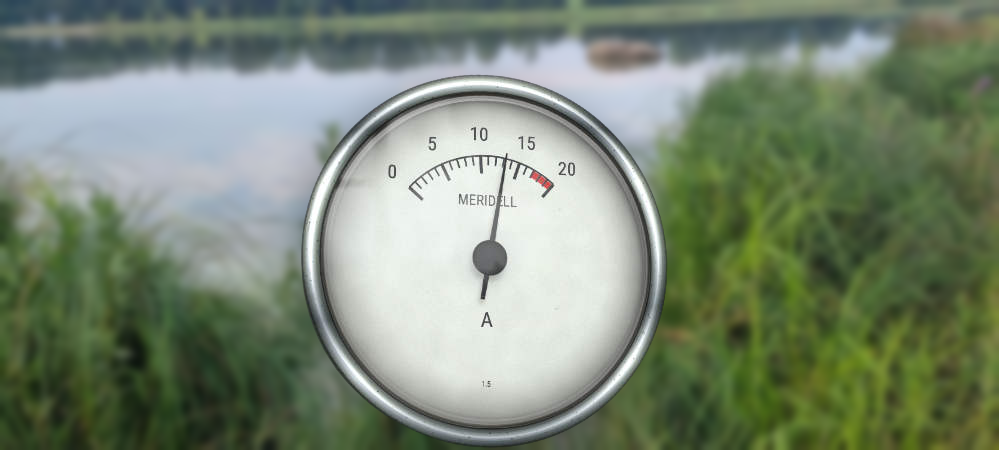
13 A
